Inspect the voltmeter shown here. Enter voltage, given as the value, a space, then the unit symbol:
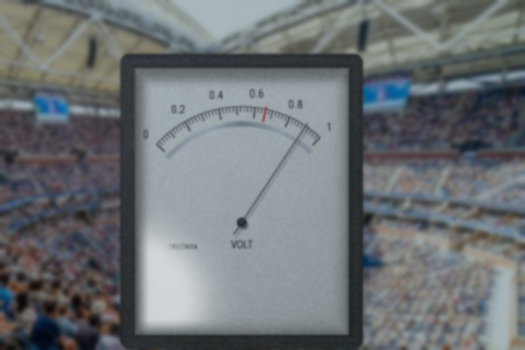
0.9 V
